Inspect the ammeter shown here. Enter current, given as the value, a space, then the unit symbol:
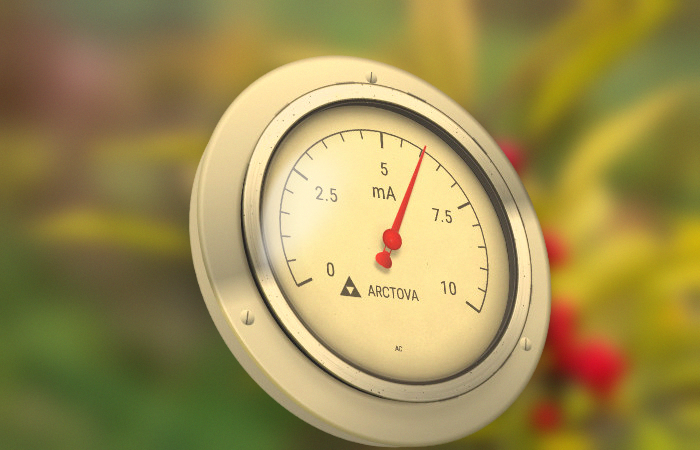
6 mA
